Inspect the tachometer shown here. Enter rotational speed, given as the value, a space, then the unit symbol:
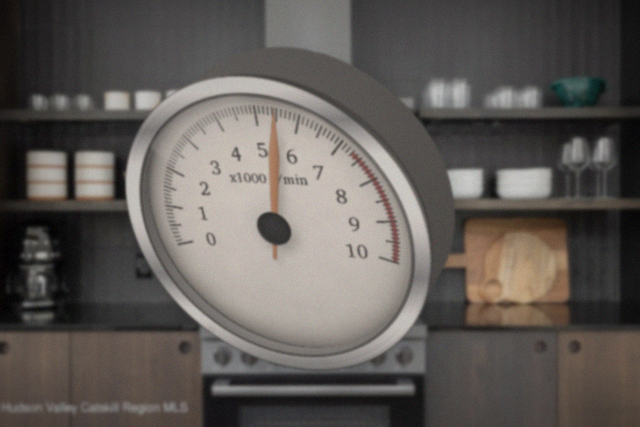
5500 rpm
